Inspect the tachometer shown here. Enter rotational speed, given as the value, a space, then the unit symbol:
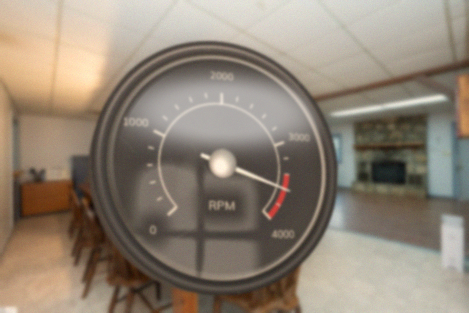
3600 rpm
